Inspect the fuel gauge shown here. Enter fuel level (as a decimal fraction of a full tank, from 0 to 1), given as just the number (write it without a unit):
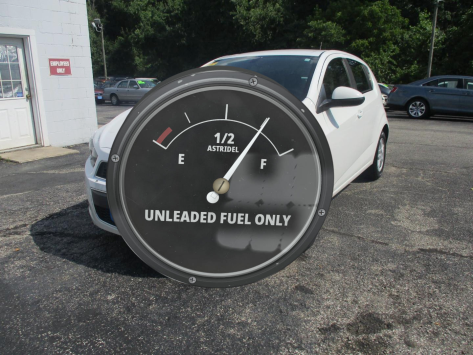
0.75
